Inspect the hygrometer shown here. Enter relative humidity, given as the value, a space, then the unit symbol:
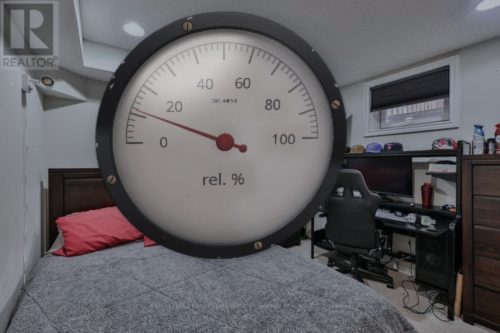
12 %
